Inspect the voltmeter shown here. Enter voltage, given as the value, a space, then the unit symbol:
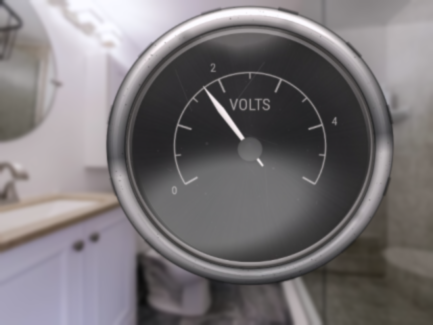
1.75 V
